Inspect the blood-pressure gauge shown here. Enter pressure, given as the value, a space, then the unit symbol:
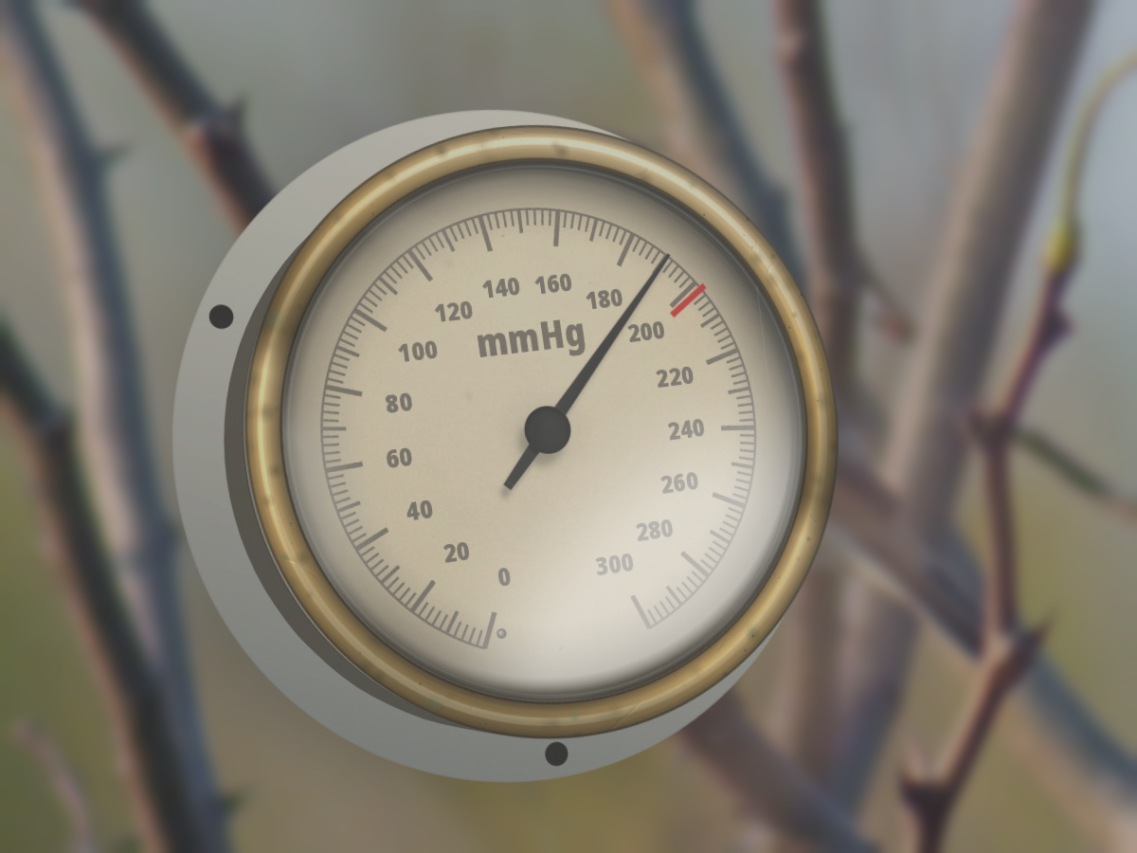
190 mmHg
